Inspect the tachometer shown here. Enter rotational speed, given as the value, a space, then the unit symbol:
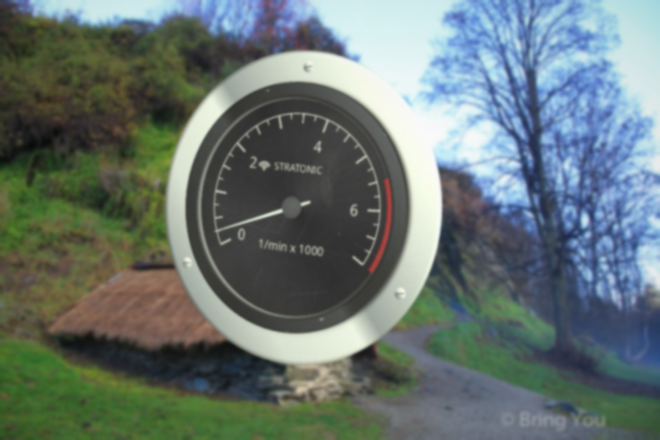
250 rpm
